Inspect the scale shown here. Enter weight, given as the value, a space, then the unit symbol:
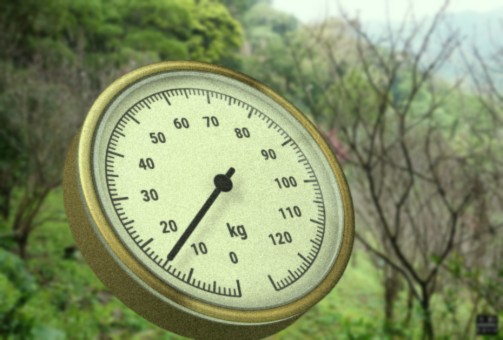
15 kg
